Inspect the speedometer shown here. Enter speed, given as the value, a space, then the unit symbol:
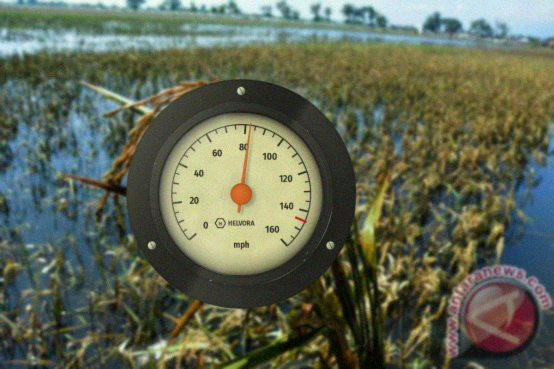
82.5 mph
